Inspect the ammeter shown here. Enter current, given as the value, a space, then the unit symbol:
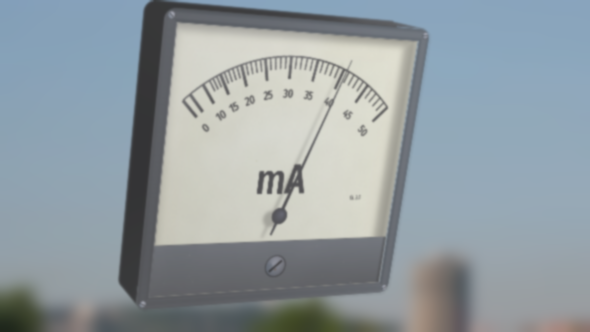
40 mA
